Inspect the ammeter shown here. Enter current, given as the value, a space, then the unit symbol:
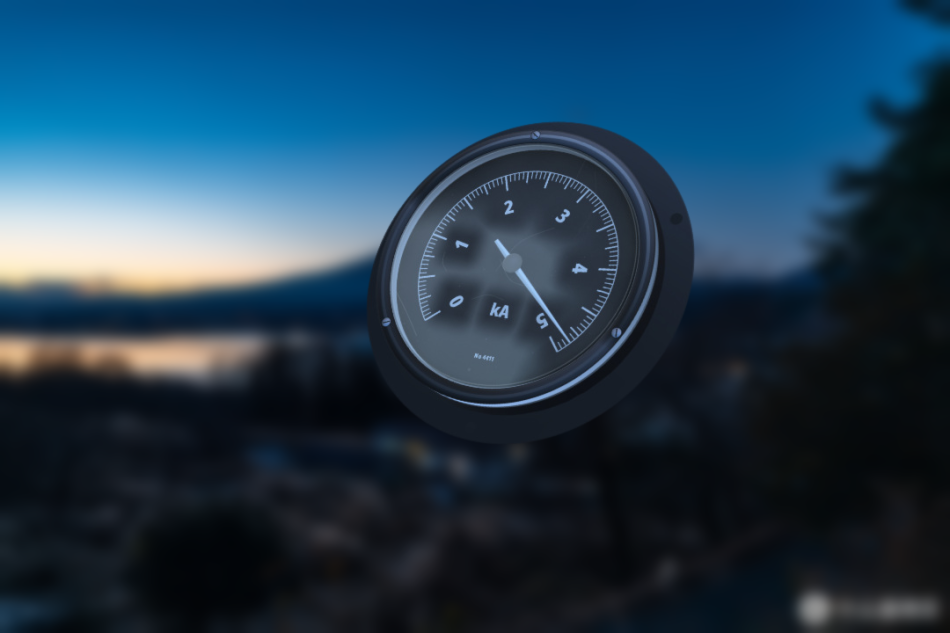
4.85 kA
